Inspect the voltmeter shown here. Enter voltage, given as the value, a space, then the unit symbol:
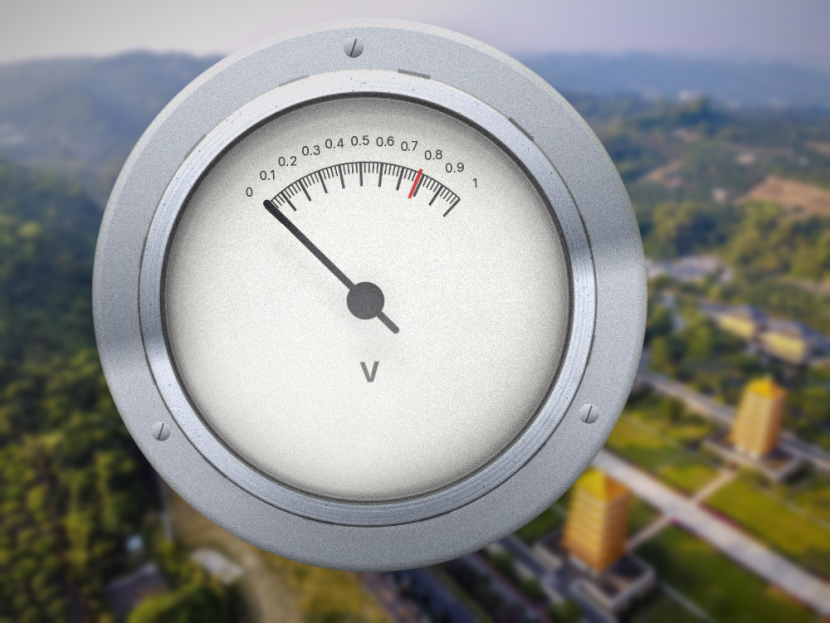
0.02 V
